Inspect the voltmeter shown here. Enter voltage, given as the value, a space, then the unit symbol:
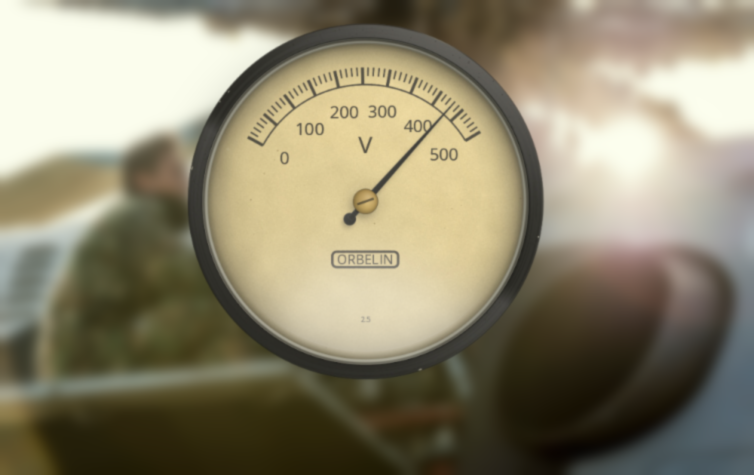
430 V
